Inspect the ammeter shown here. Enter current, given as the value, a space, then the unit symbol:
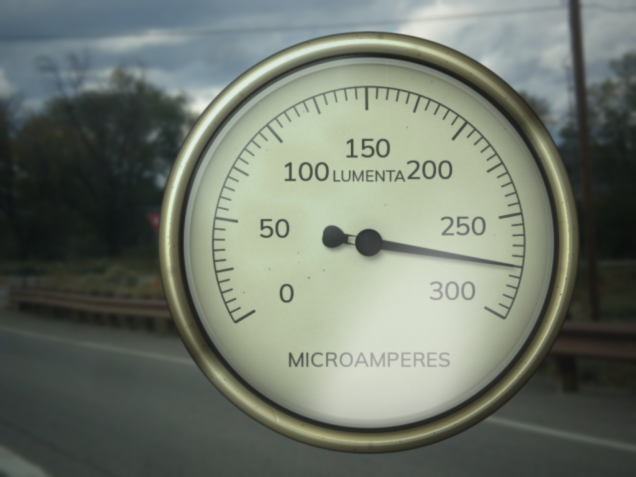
275 µA
